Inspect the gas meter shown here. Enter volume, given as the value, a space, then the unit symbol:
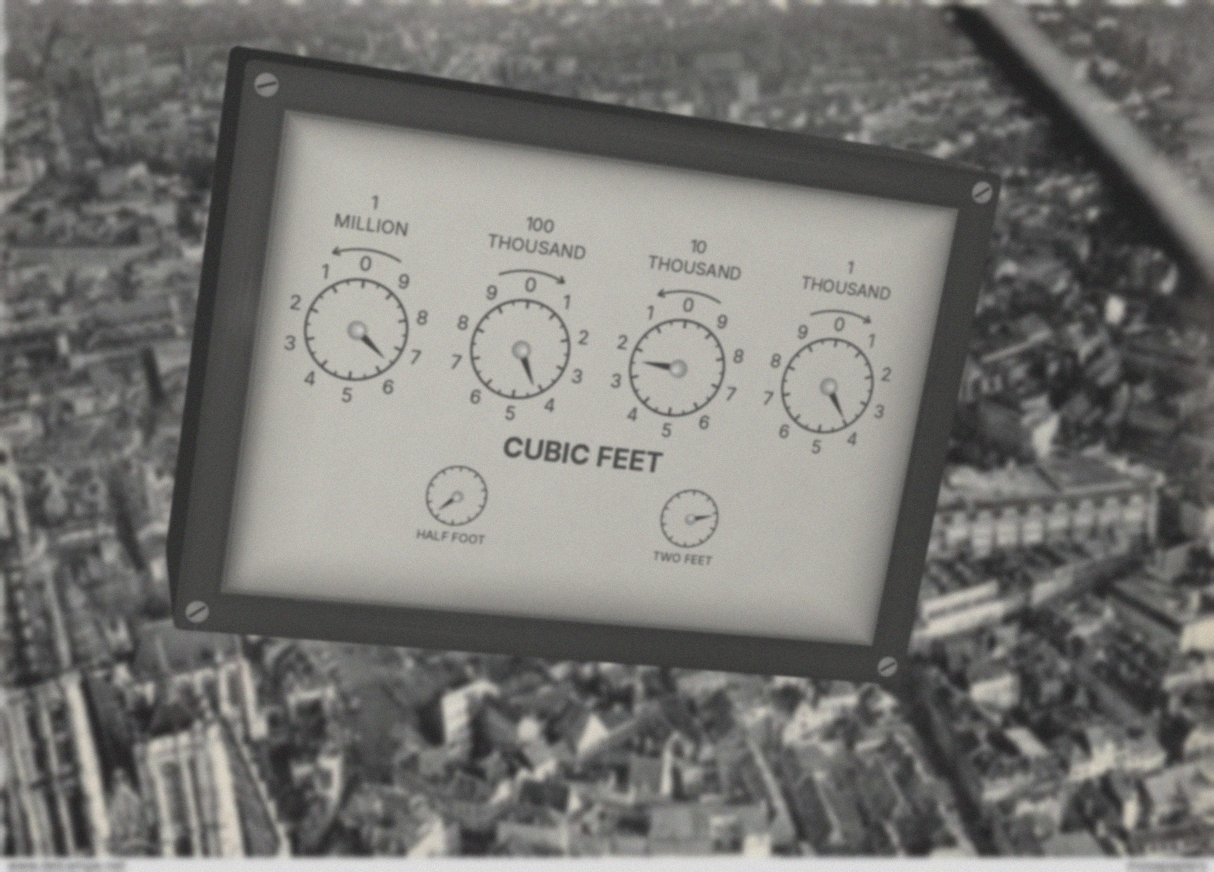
642400 ft³
